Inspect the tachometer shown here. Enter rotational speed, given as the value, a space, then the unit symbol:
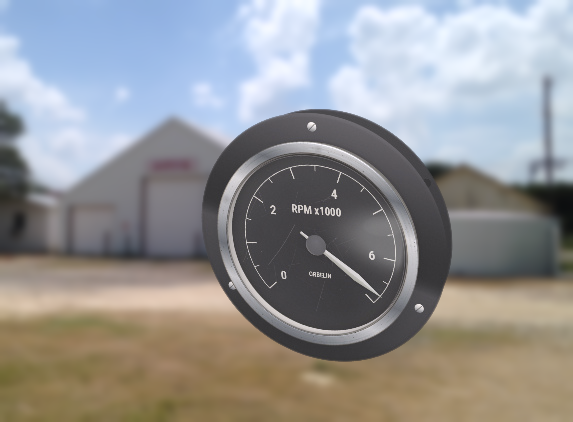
6750 rpm
